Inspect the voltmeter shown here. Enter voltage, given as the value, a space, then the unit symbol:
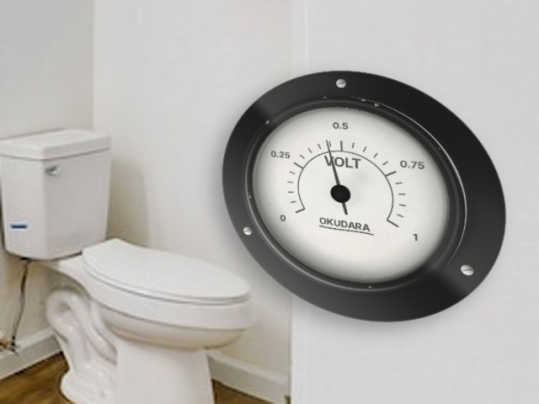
0.45 V
